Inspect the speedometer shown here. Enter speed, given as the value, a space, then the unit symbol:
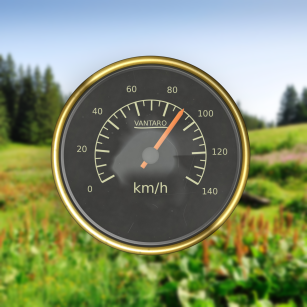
90 km/h
